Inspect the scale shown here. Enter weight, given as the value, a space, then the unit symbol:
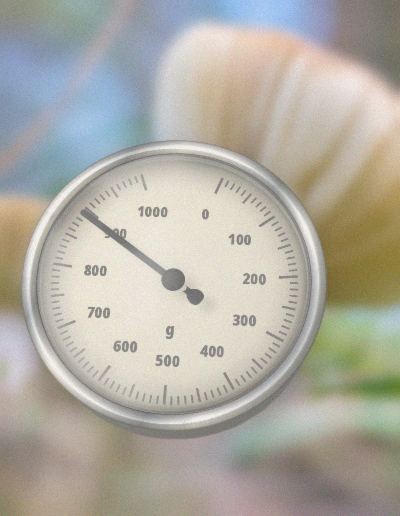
890 g
